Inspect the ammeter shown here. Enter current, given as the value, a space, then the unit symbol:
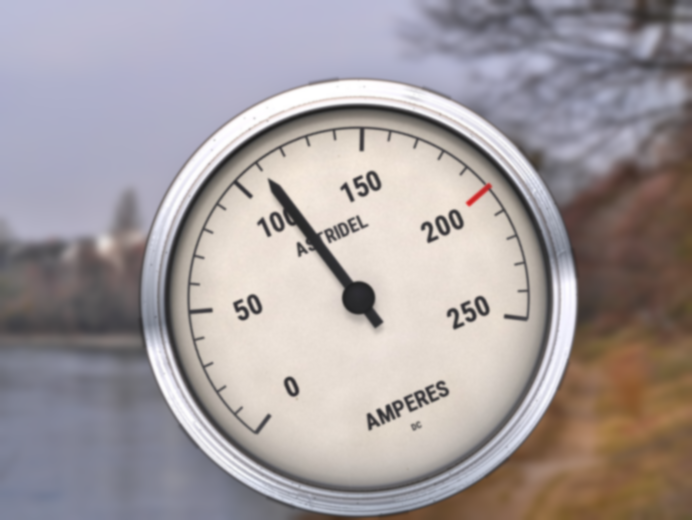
110 A
